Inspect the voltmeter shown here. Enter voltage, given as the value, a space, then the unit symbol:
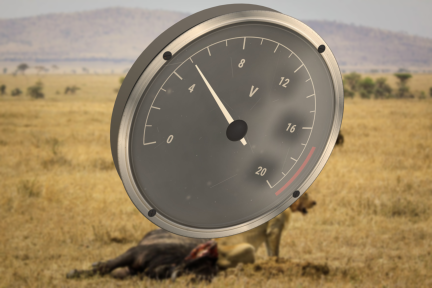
5 V
